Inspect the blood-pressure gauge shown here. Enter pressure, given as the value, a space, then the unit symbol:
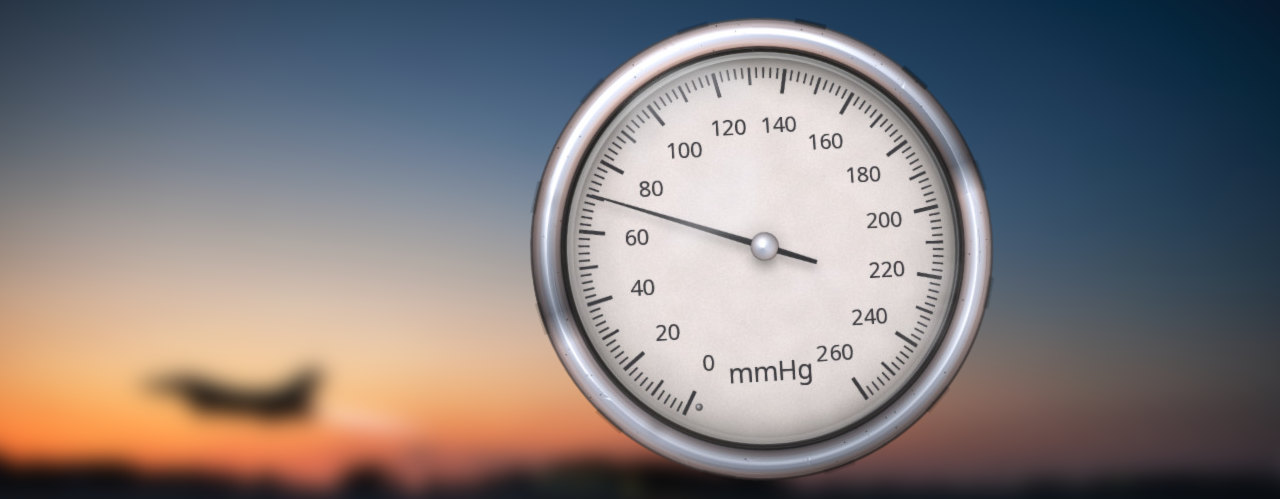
70 mmHg
